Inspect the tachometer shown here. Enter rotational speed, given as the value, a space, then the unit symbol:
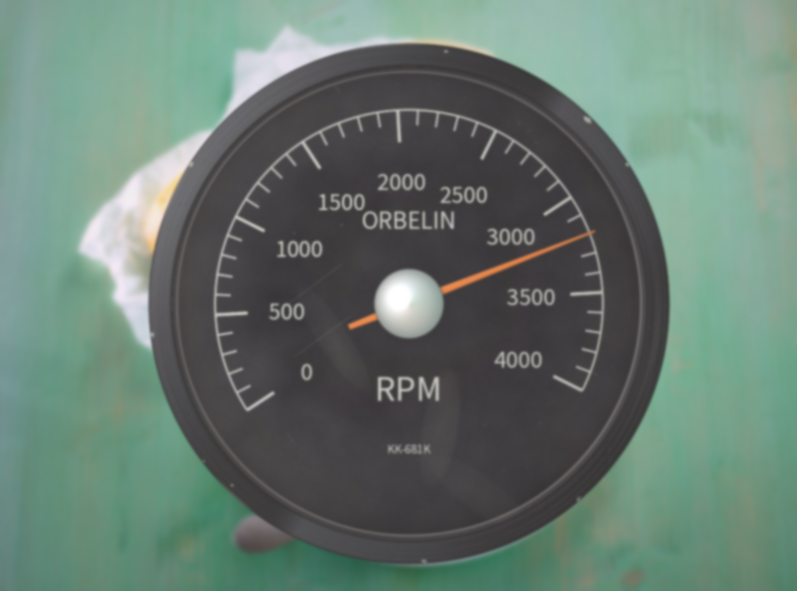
3200 rpm
